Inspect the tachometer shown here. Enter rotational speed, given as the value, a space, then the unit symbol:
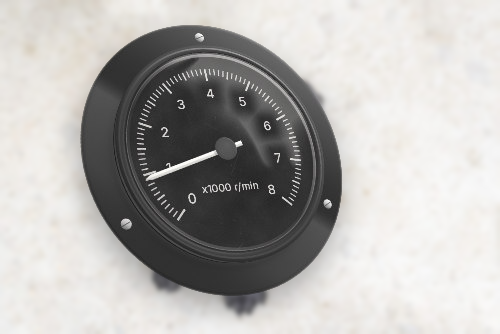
900 rpm
